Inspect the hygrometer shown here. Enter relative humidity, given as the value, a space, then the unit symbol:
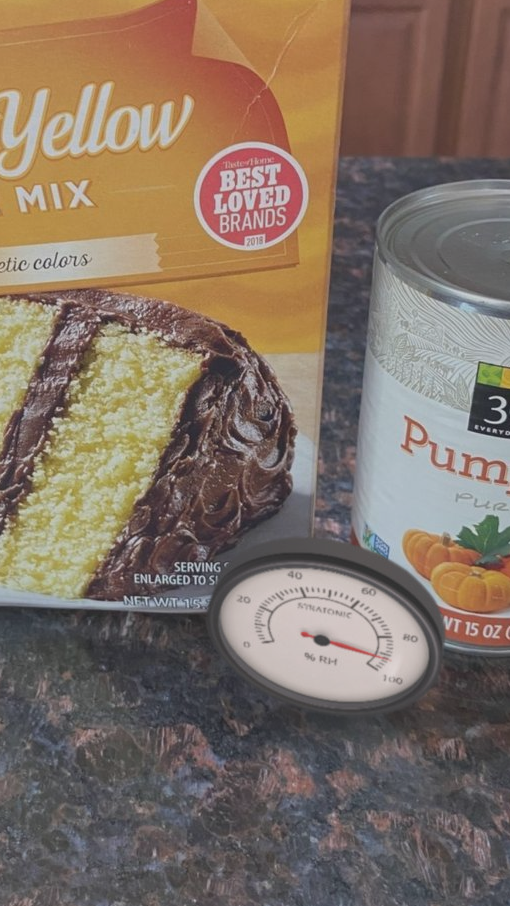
90 %
